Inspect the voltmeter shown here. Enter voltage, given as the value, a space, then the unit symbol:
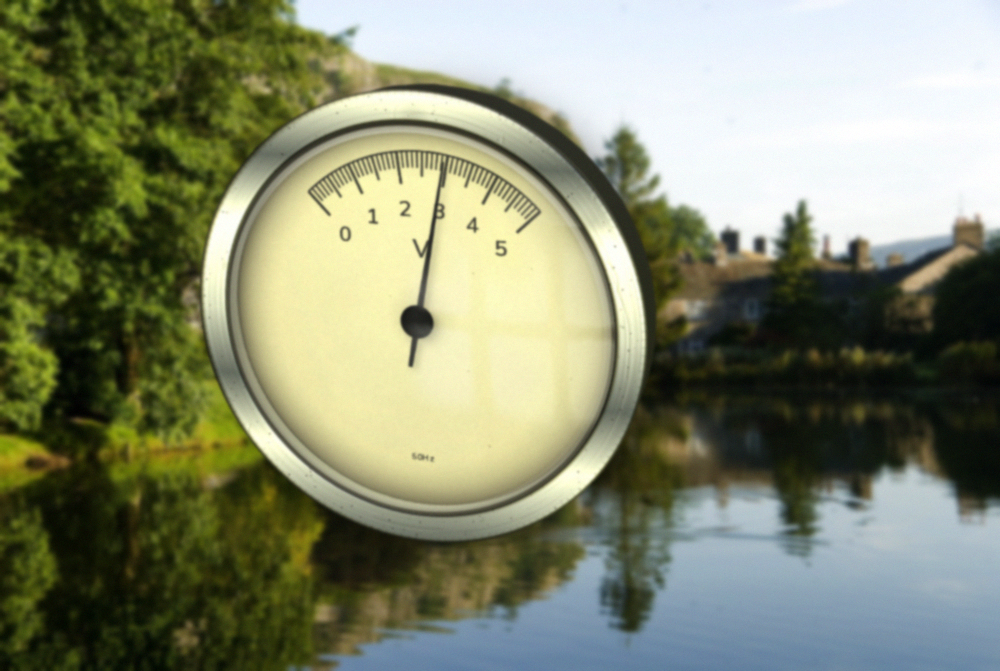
3 V
